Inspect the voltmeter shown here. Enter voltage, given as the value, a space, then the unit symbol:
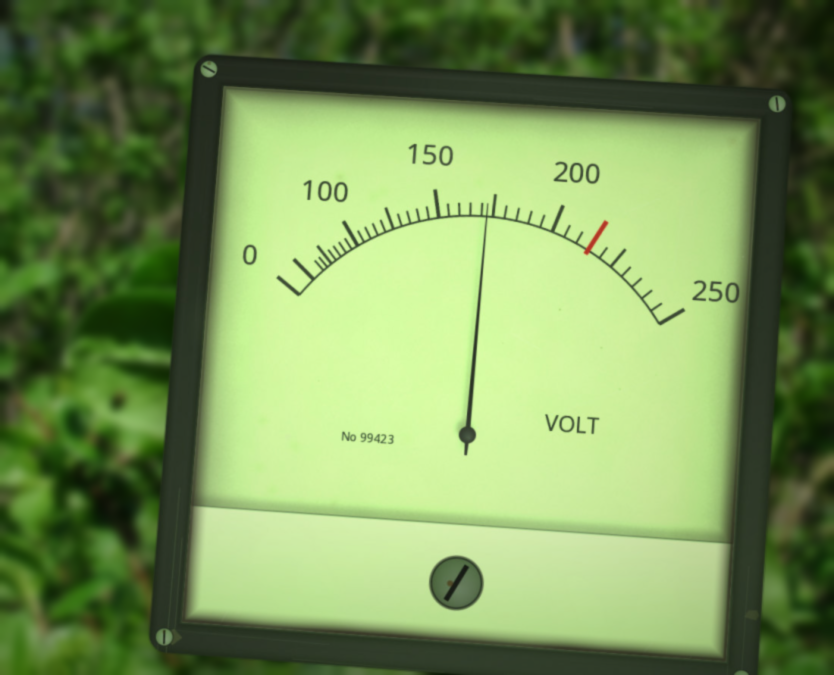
172.5 V
